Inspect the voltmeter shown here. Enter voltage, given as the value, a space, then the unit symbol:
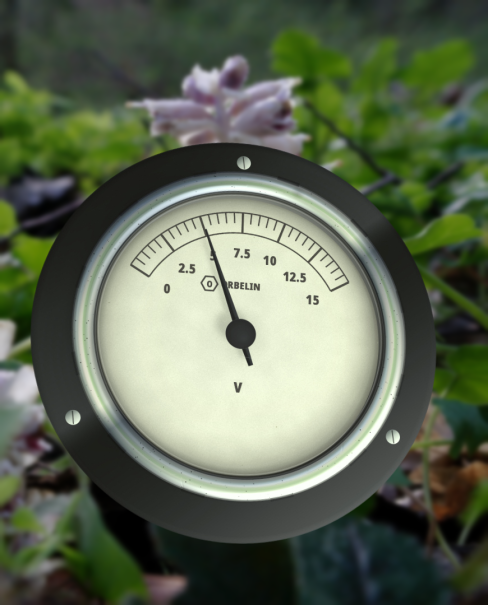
5 V
